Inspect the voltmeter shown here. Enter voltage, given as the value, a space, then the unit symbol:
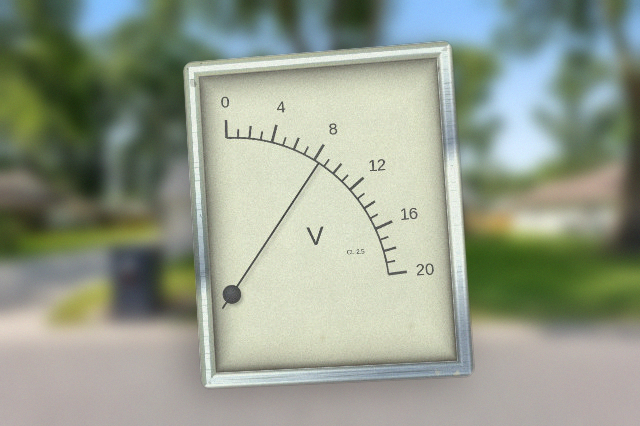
8.5 V
